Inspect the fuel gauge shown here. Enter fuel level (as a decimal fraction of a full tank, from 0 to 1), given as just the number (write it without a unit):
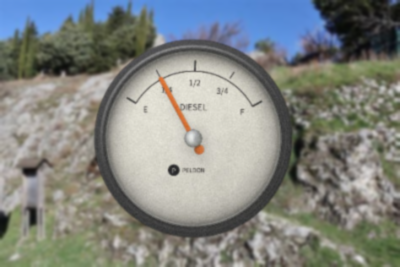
0.25
